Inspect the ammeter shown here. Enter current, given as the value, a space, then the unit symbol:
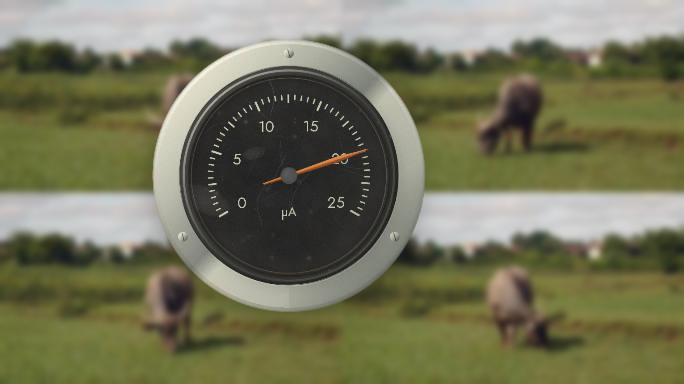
20 µA
